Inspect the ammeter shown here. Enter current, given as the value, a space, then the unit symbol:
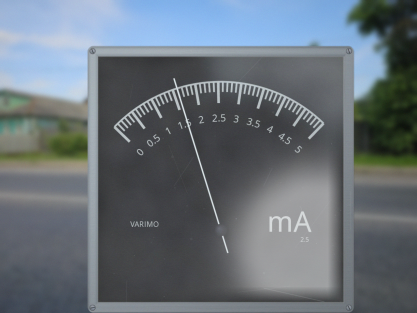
1.6 mA
